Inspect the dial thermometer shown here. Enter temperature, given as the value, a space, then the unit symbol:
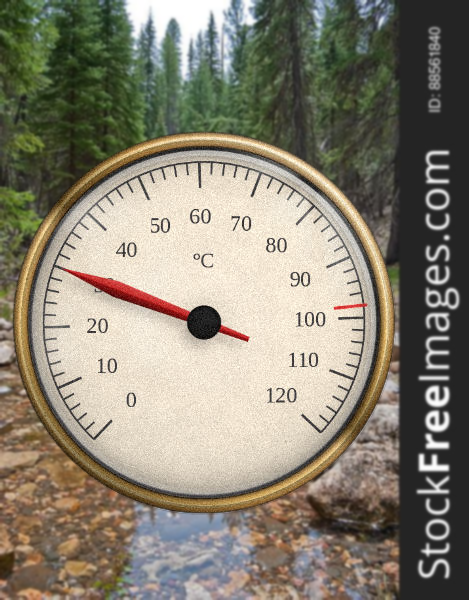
30 °C
